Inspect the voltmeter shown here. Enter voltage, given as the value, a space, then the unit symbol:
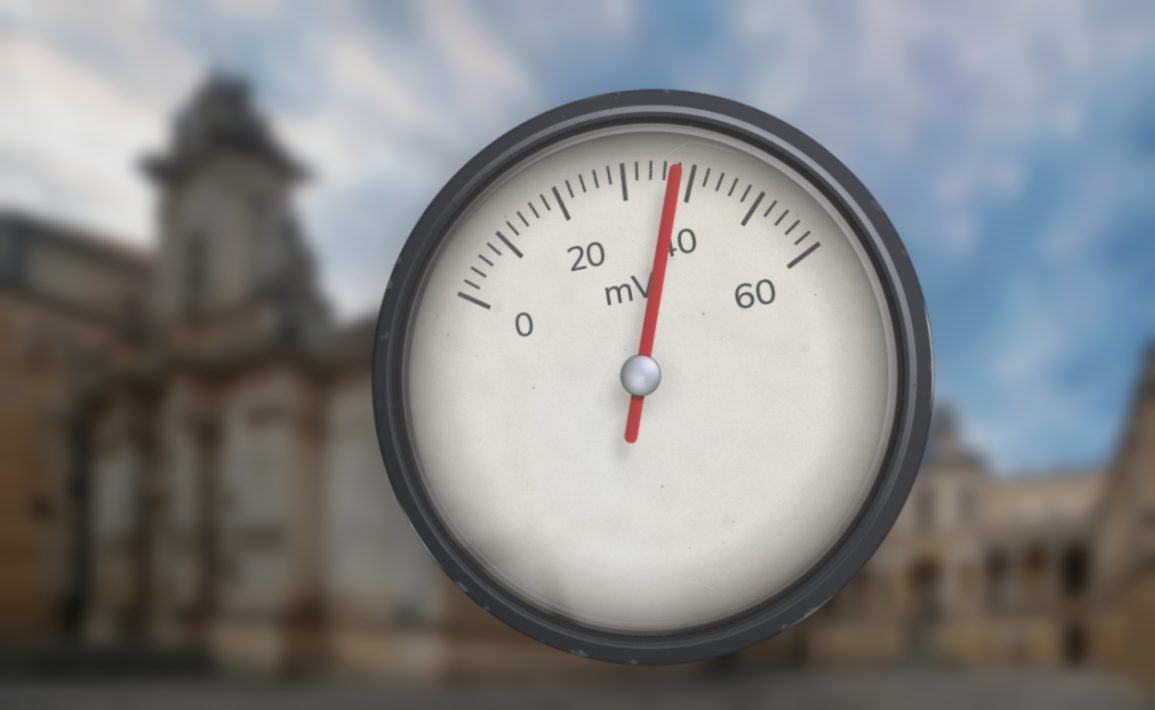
38 mV
